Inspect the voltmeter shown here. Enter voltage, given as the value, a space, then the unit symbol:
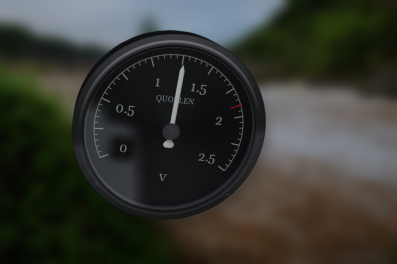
1.25 V
